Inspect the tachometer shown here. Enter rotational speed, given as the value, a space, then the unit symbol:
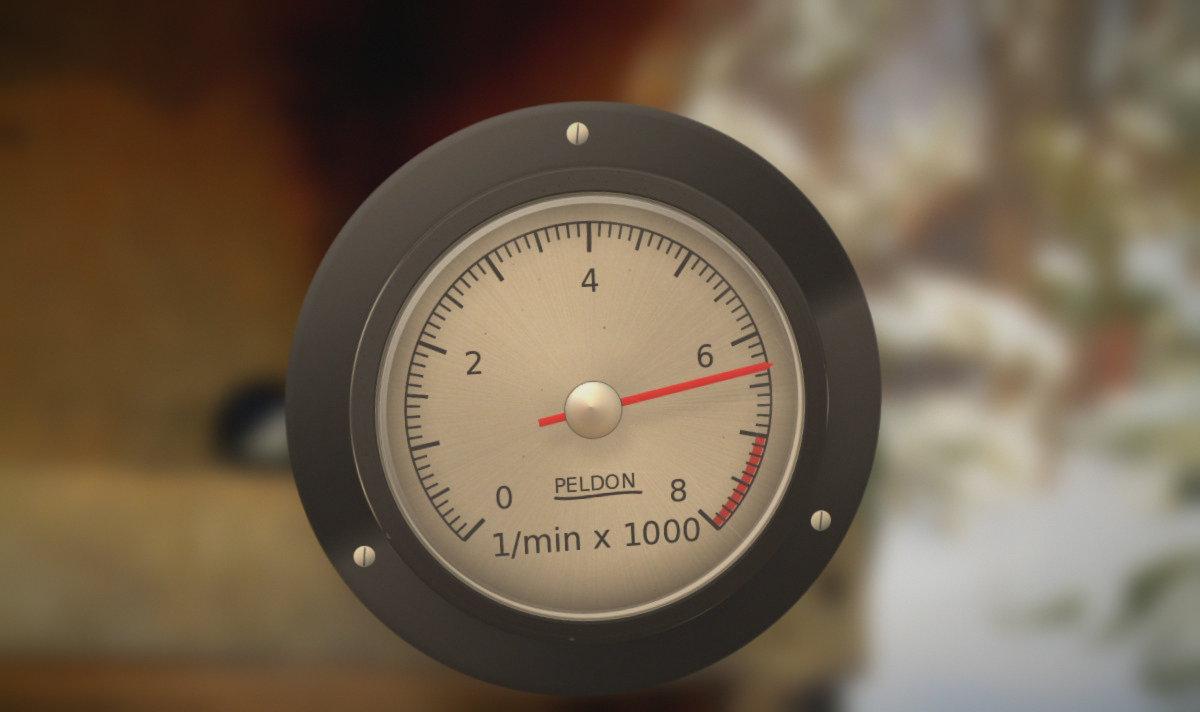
6300 rpm
